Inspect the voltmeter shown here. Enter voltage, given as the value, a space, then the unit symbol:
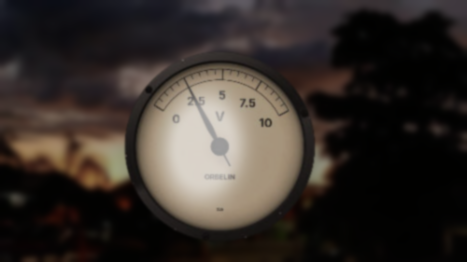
2.5 V
